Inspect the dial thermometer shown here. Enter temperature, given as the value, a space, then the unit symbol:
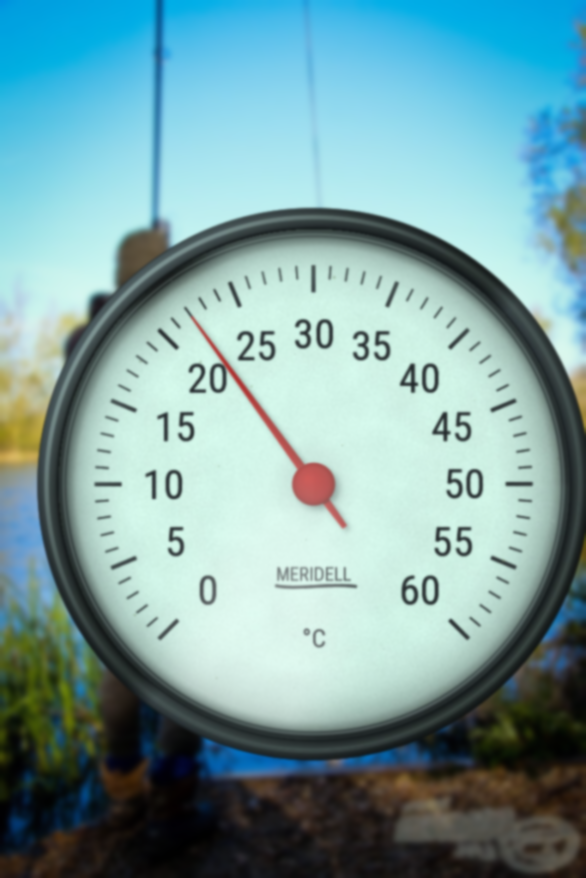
22 °C
